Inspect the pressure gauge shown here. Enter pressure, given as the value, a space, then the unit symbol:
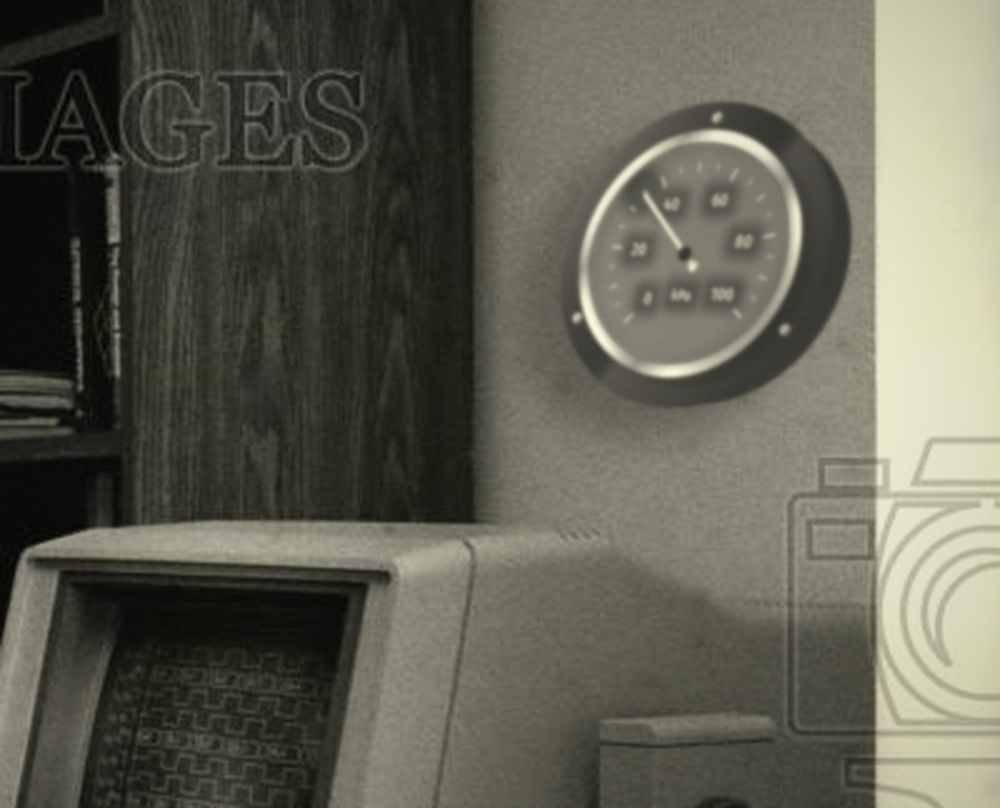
35 kPa
